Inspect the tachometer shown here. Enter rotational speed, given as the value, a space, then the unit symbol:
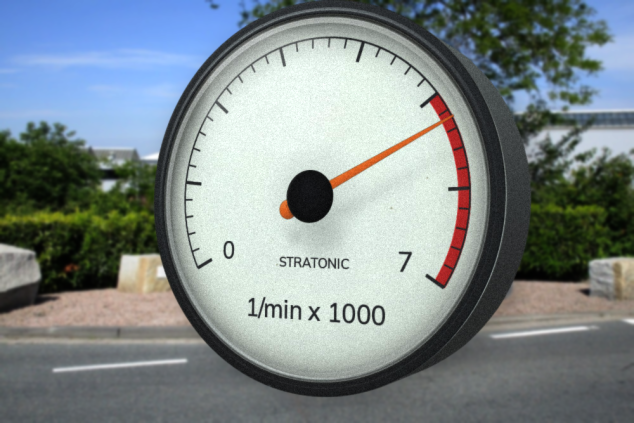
5300 rpm
